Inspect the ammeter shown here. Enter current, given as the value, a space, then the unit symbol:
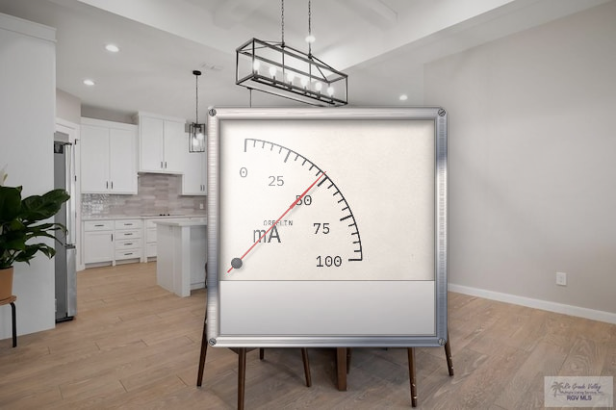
47.5 mA
